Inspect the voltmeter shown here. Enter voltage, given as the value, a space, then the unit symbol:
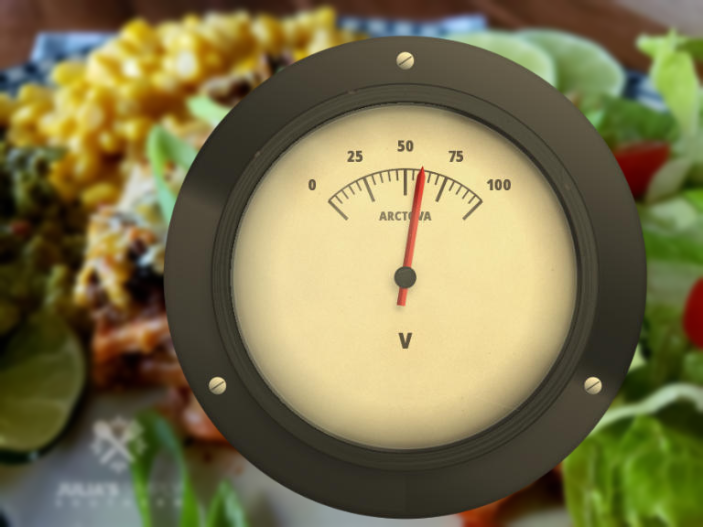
60 V
